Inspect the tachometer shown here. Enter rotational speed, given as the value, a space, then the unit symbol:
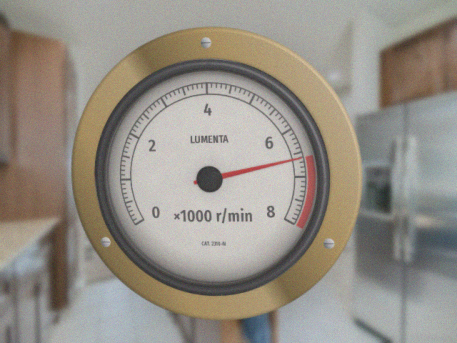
6600 rpm
